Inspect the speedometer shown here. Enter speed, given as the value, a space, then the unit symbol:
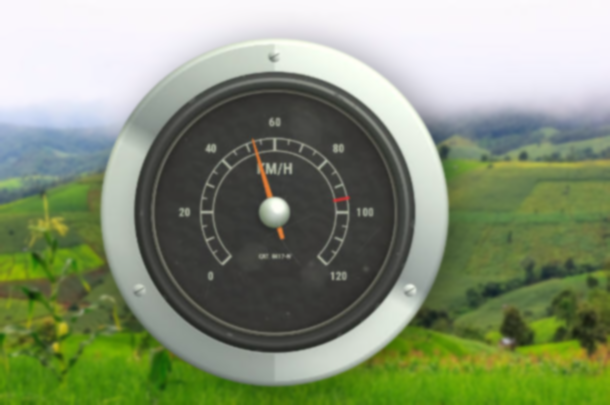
52.5 km/h
